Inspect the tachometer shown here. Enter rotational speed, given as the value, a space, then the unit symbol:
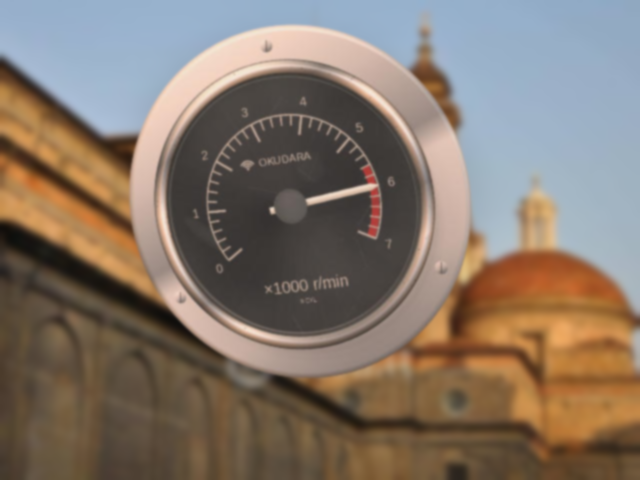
6000 rpm
